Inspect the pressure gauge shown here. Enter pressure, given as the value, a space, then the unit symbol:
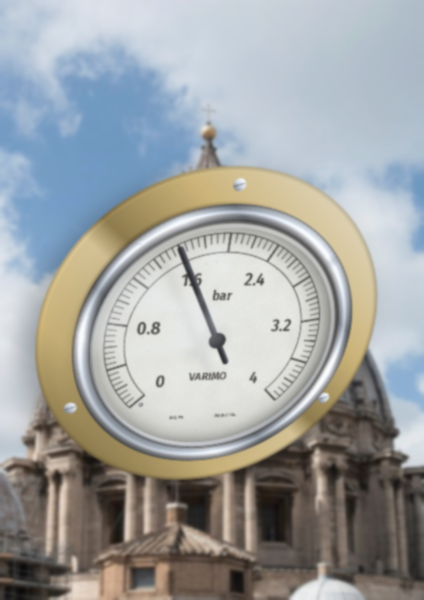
1.6 bar
